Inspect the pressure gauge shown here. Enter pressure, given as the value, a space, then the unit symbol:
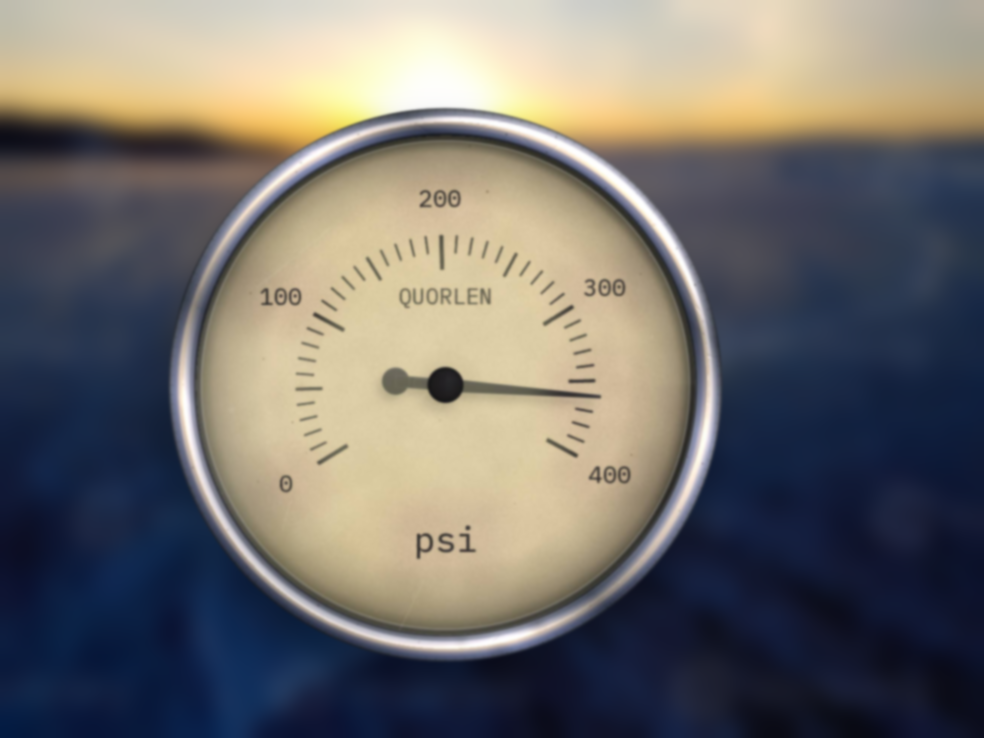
360 psi
